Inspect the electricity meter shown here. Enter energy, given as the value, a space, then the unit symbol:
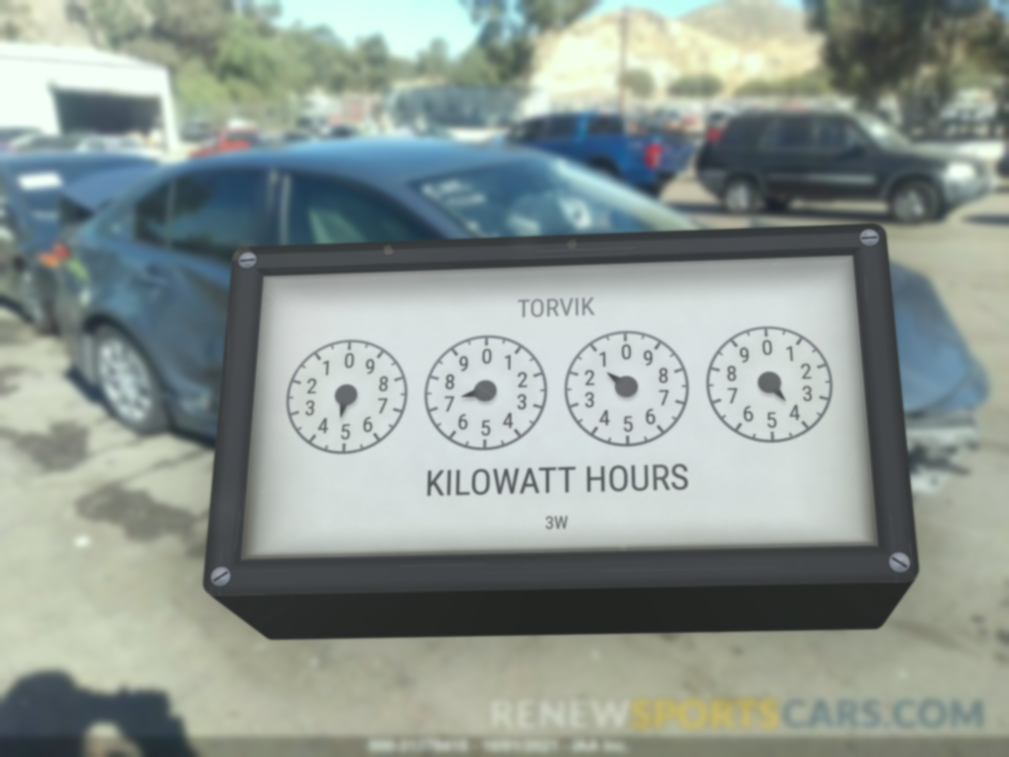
4714 kWh
